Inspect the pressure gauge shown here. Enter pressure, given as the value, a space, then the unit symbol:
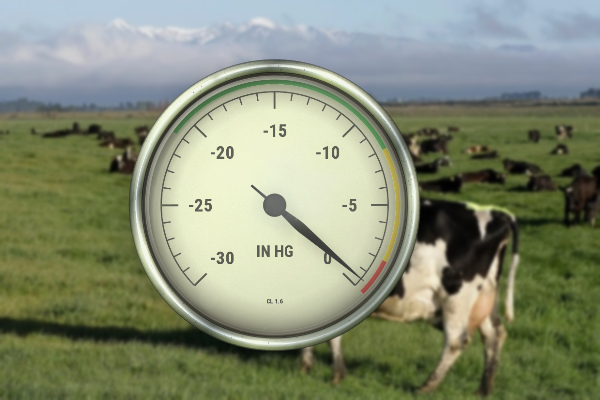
-0.5 inHg
